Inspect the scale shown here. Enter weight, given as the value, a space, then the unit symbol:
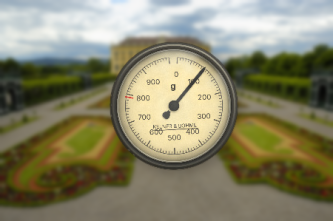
100 g
